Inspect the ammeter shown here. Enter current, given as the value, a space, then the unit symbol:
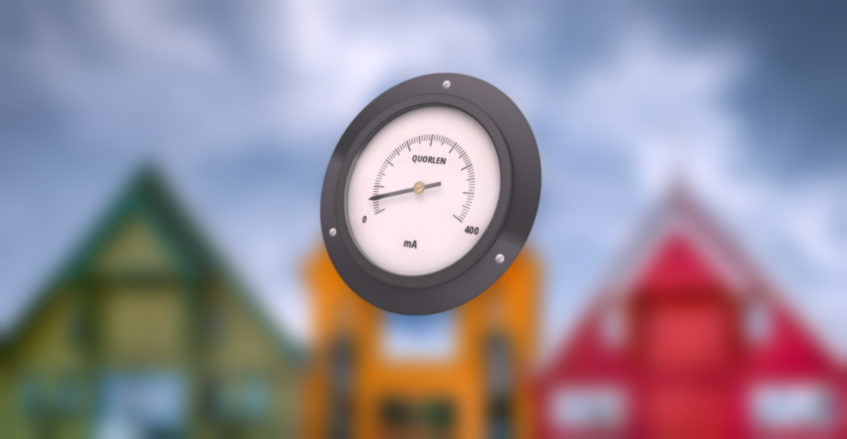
25 mA
